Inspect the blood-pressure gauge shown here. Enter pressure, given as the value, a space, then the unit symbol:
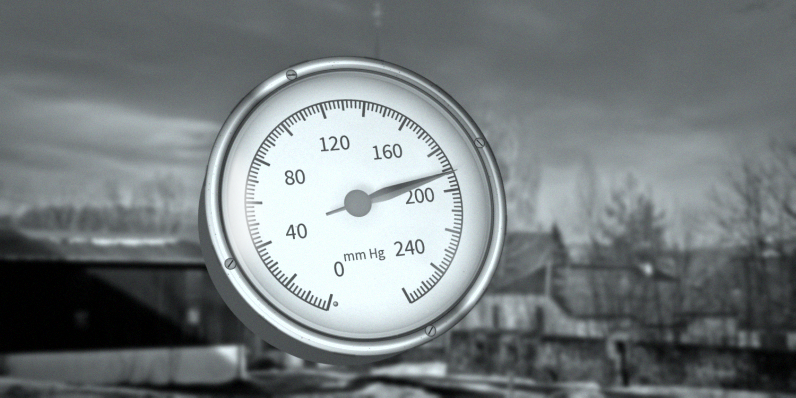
192 mmHg
